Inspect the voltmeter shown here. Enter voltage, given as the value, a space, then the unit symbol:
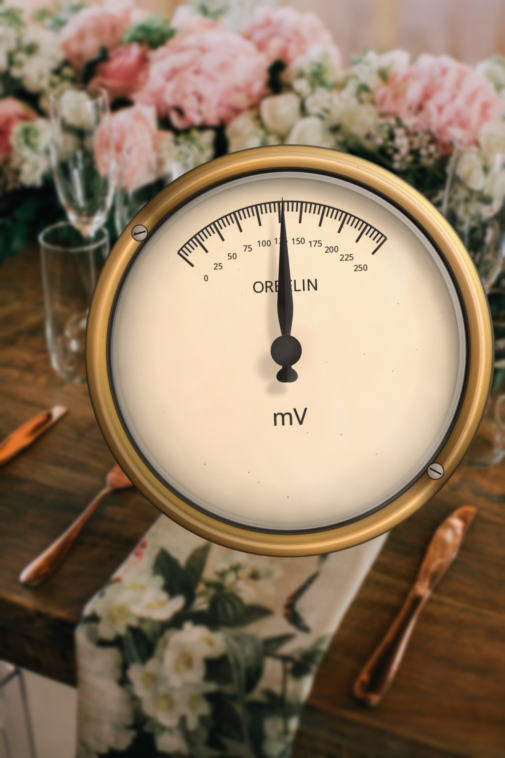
130 mV
